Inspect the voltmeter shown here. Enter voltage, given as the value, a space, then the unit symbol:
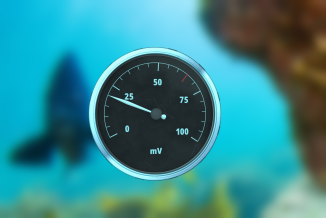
20 mV
